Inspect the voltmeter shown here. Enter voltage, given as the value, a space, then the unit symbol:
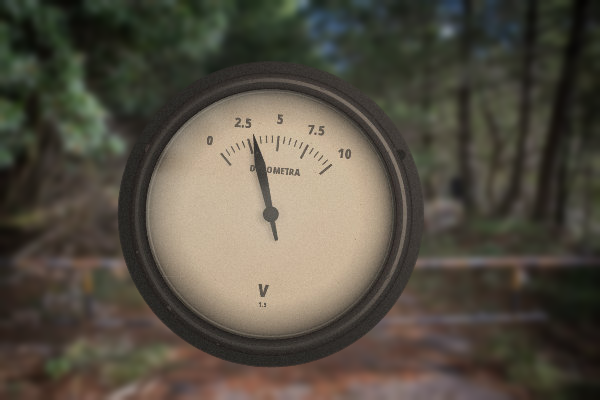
3 V
